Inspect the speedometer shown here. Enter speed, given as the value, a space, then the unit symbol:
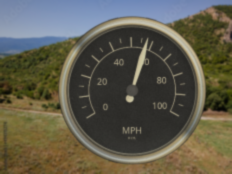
57.5 mph
